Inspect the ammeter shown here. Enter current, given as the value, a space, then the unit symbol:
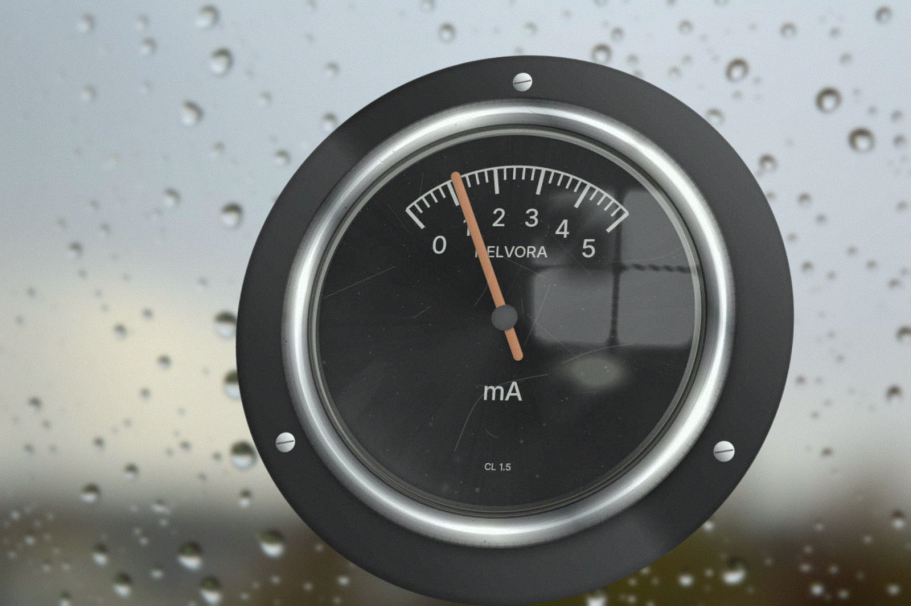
1.2 mA
